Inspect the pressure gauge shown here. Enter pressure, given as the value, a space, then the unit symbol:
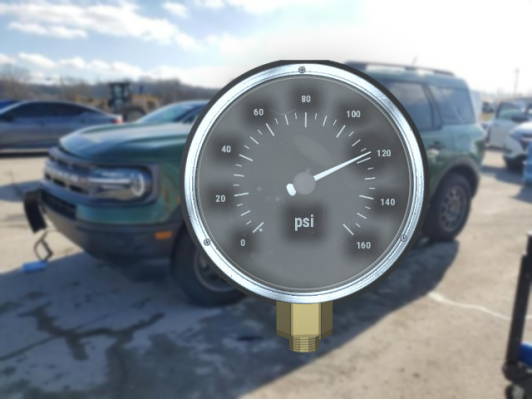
117.5 psi
